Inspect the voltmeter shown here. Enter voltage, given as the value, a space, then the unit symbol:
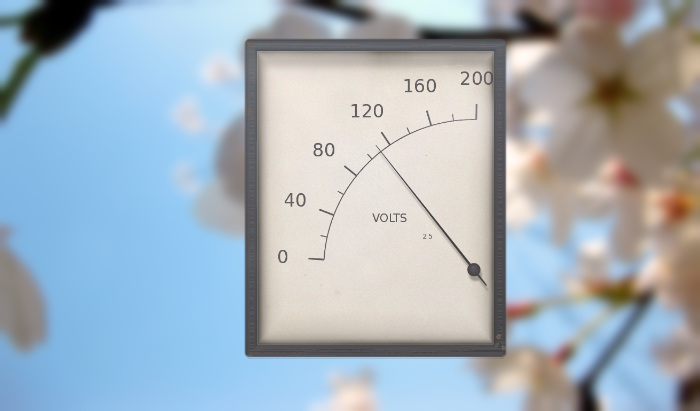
110 V
